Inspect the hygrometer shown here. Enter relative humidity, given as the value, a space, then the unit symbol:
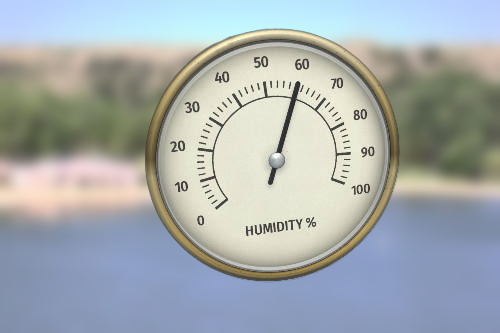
60 %
